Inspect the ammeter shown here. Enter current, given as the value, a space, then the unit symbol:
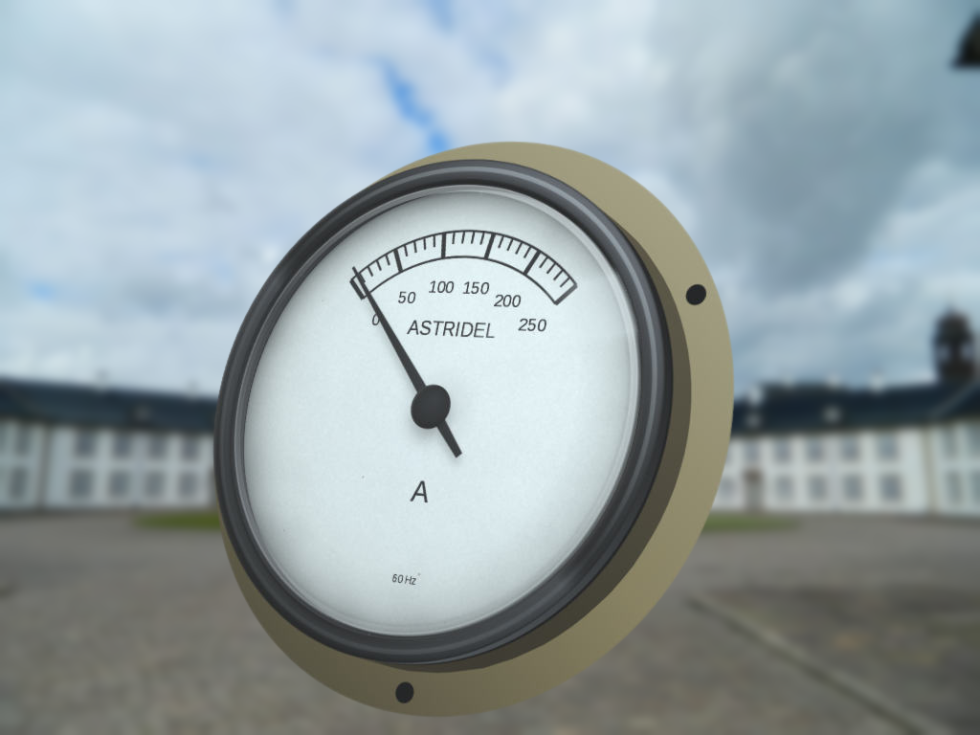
10 A
